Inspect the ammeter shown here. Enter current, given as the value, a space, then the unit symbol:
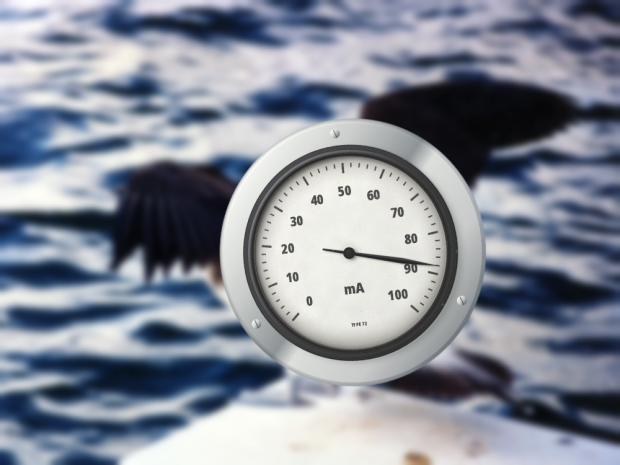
88 mA
